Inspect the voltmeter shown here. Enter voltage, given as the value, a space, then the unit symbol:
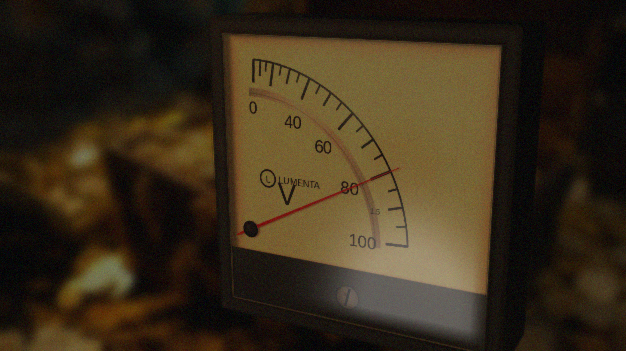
80 V
